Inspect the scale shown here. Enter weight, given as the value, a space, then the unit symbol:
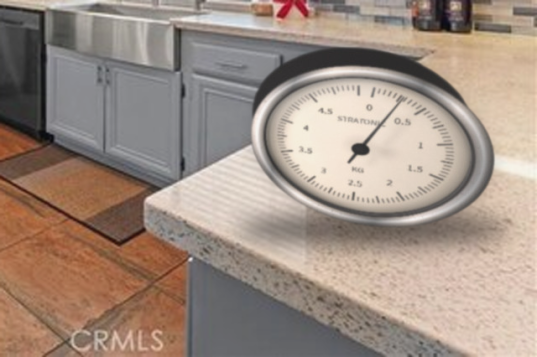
0.25 kg
